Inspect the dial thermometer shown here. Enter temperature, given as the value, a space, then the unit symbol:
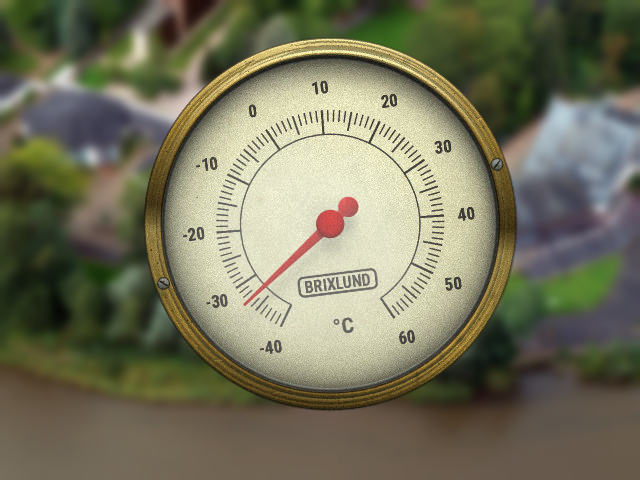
-33 °C
